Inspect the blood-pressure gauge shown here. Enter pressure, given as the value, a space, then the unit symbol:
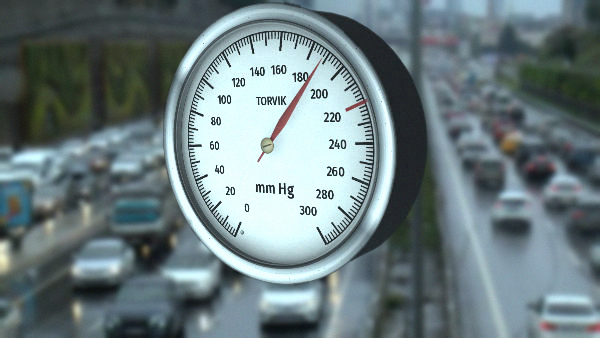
190 mmHg
